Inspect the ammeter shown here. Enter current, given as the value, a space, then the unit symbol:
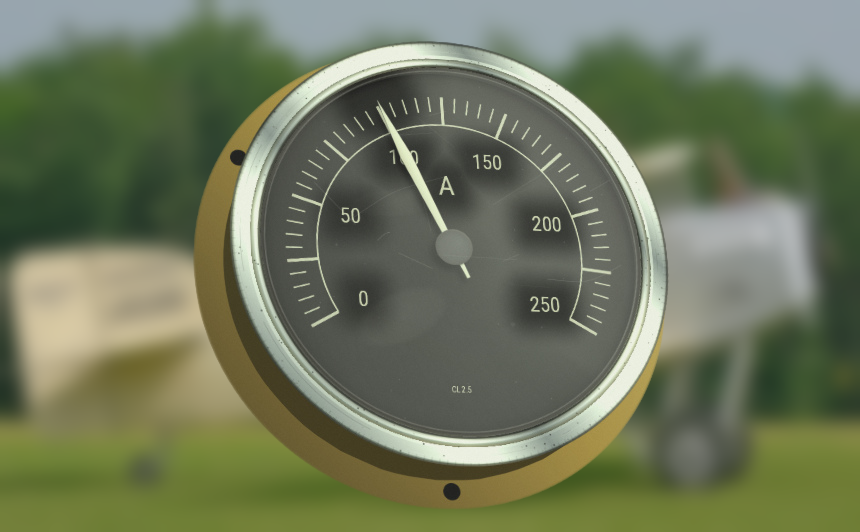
100 A
